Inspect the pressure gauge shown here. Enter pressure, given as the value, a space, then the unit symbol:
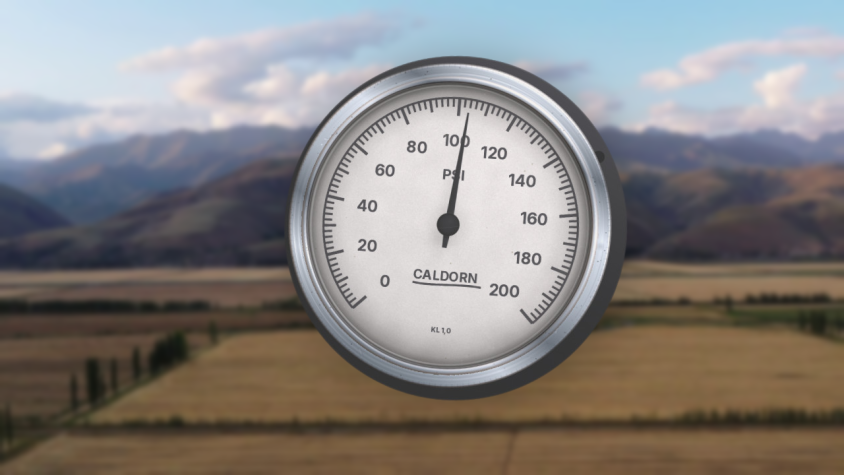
104 psi
